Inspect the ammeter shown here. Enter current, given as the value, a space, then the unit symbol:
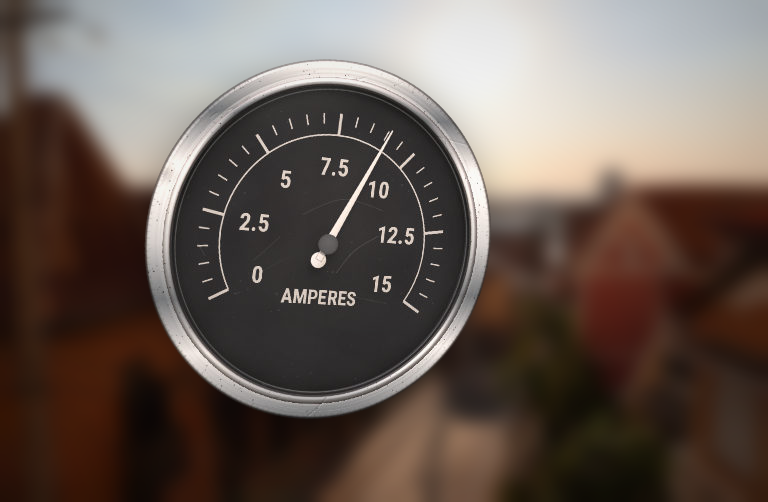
9 A
